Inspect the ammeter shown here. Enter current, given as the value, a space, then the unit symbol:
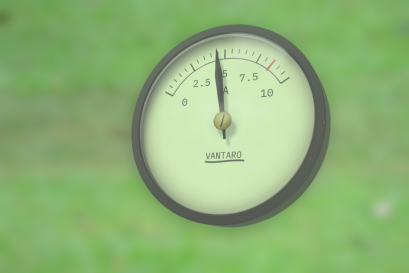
4.5 A
